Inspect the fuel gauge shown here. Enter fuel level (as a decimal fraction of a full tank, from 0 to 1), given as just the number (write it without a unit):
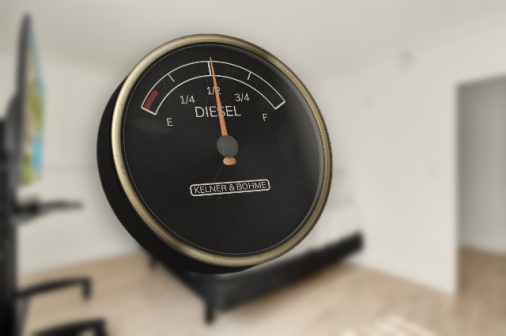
0.5
